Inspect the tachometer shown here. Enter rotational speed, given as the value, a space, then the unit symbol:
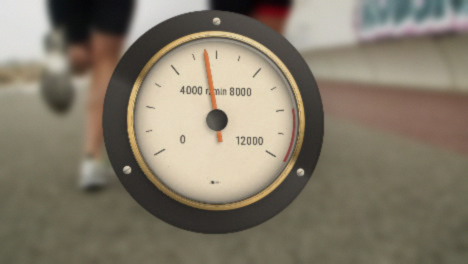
5500 rpm
